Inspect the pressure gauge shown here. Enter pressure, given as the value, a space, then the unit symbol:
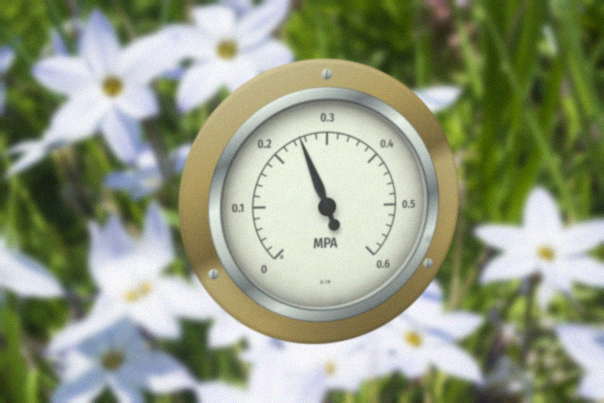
0.25 MPa
